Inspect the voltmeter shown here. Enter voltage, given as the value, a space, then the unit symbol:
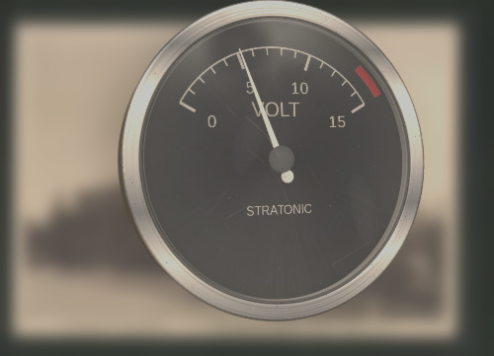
5 V
